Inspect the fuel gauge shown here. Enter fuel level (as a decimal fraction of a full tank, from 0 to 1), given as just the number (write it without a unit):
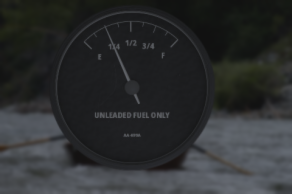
0.25
